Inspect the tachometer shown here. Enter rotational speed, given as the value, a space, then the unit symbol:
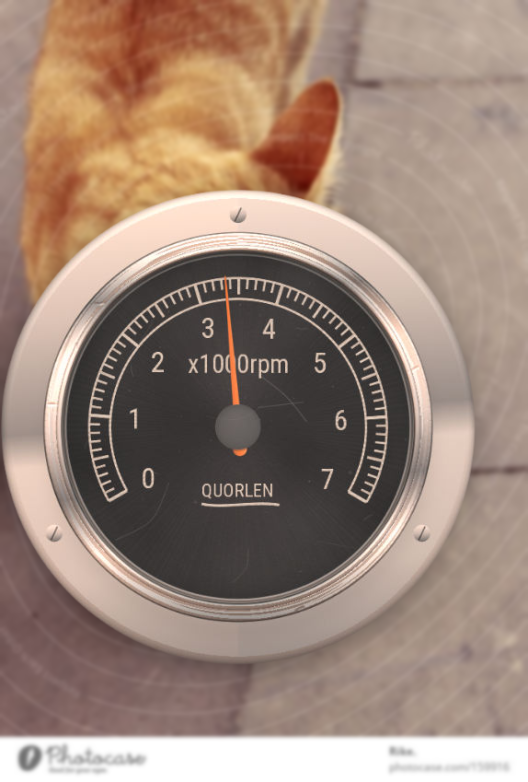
3350 rpm
